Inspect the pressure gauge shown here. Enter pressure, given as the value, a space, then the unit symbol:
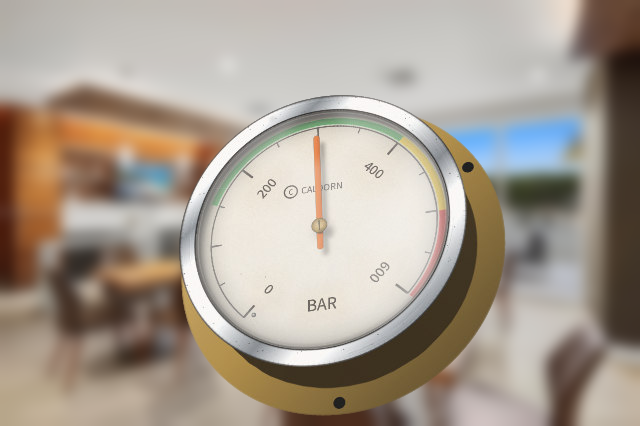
300 bar
